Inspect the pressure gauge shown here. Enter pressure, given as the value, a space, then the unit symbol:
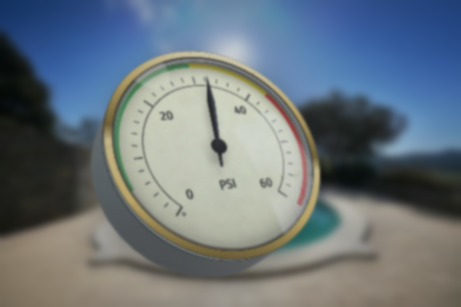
32 psi
